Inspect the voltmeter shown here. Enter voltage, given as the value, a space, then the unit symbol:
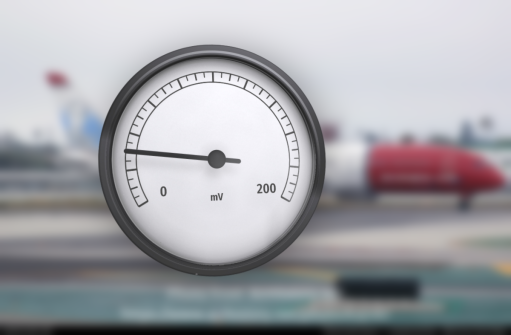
30 mV
